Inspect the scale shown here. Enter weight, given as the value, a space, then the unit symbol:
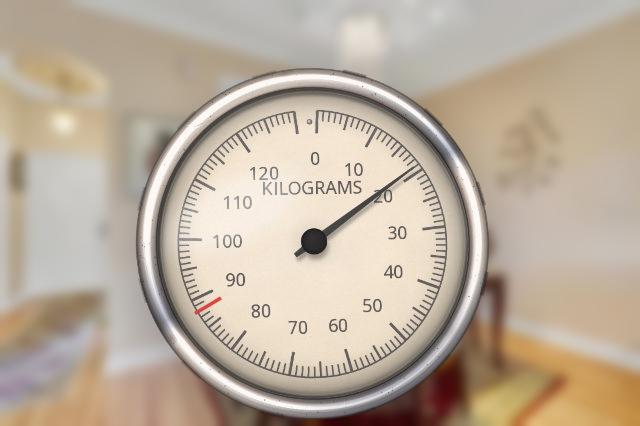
19 kg
